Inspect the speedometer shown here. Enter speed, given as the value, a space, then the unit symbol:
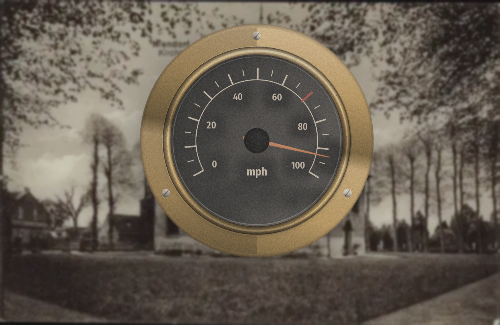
92.5 mph
